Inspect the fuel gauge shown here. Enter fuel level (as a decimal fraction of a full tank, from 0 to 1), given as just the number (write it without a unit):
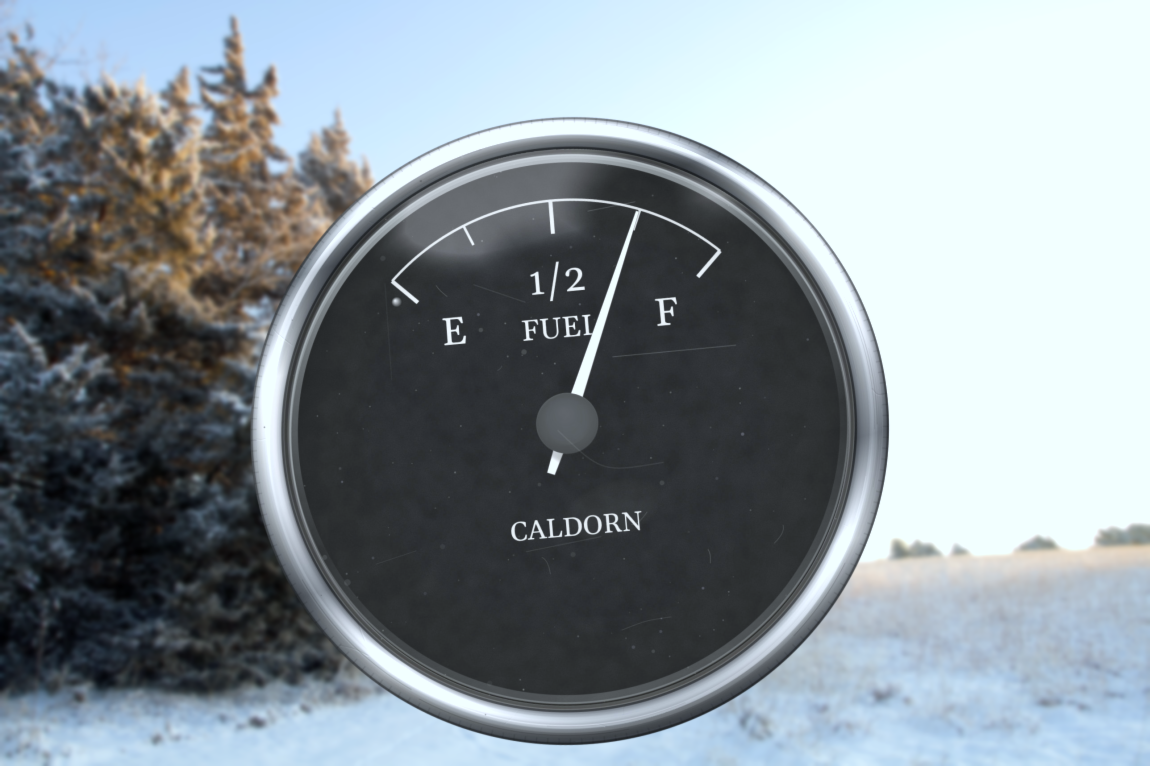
0.75
